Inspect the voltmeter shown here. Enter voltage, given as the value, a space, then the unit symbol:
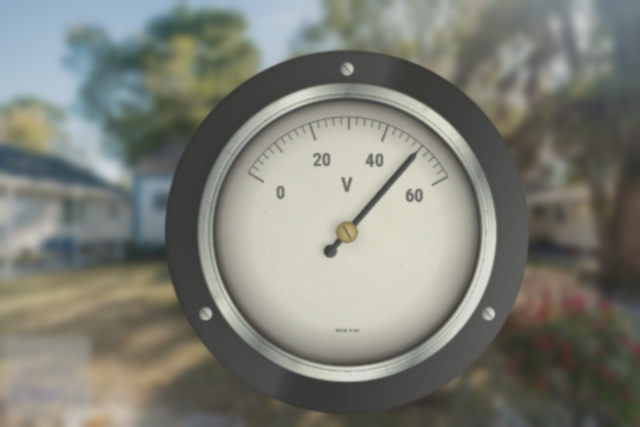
50 V
